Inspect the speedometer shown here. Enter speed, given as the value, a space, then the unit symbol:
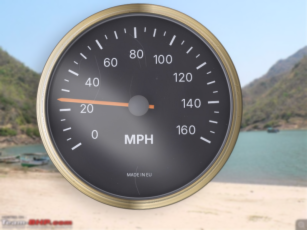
25 mph
